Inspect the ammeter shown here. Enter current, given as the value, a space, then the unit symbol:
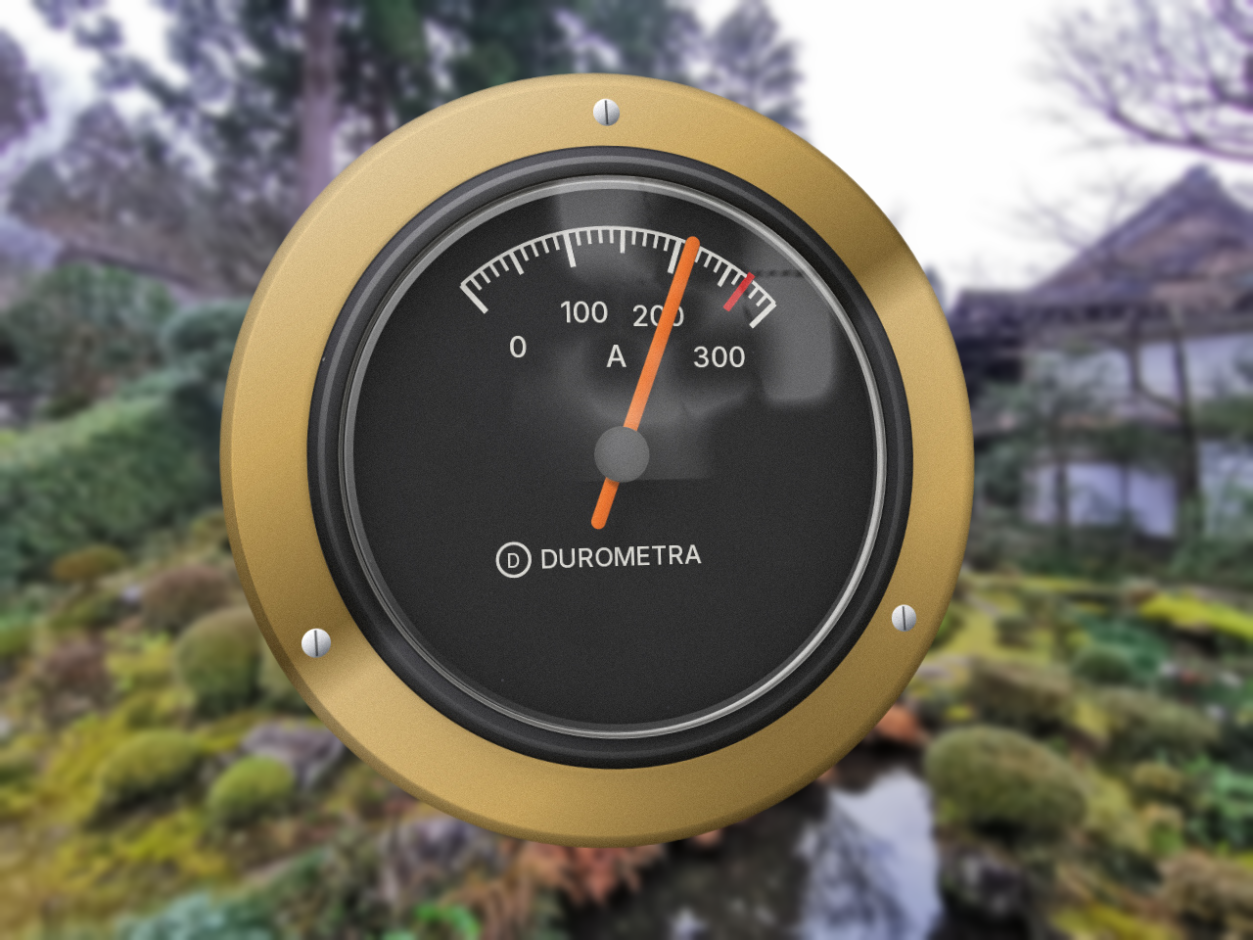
210 A
